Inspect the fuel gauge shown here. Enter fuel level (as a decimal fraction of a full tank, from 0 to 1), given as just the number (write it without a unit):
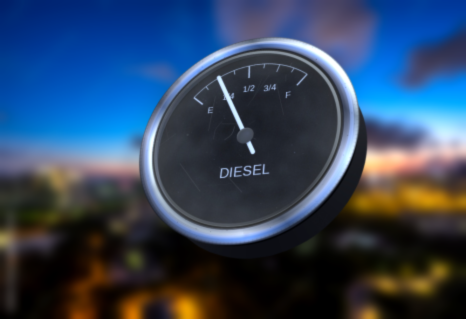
0.25
